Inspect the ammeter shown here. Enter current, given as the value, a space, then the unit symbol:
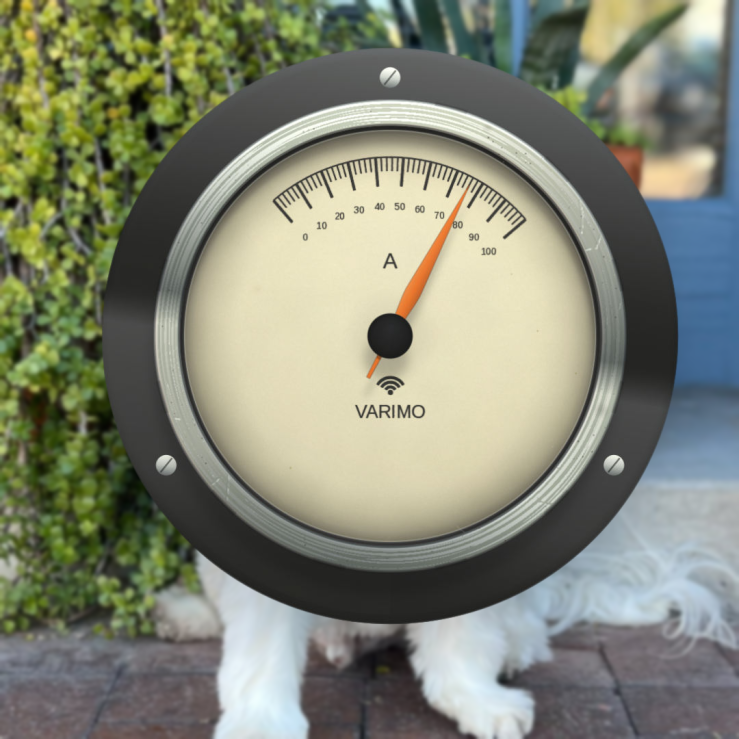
76 A
